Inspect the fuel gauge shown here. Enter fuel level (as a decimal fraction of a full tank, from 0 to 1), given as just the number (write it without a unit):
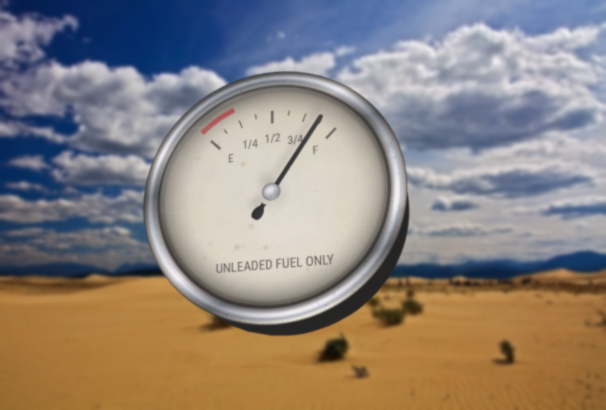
0.875
